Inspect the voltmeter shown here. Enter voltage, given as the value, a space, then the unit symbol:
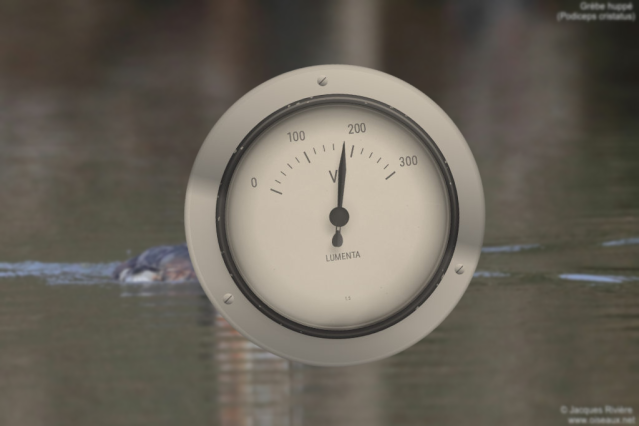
180 V
